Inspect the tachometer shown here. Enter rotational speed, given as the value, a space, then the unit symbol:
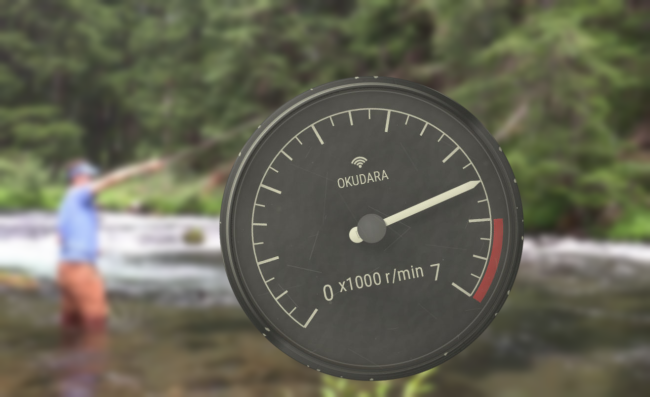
5500 rpm
